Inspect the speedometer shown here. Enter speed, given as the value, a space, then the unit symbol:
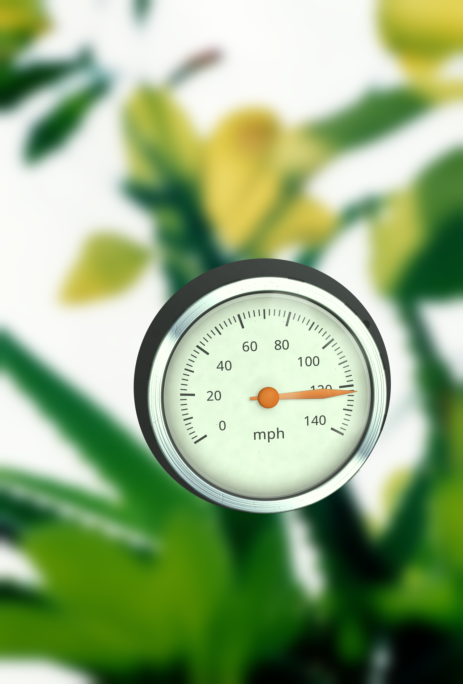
122 mph
